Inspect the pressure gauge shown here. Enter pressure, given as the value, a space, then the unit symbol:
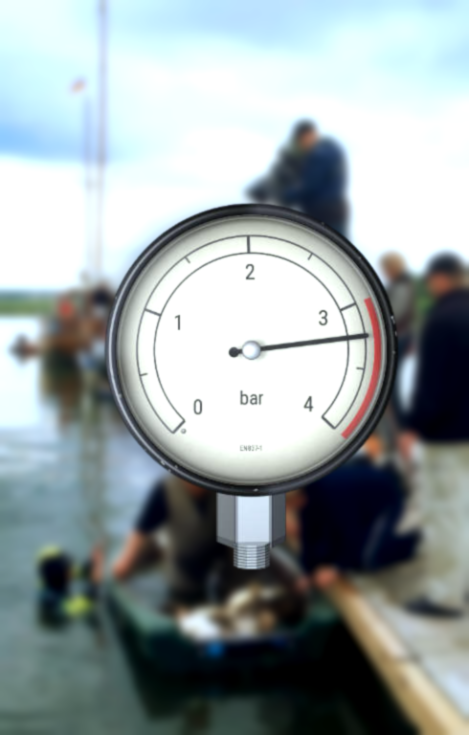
3.25 bar
